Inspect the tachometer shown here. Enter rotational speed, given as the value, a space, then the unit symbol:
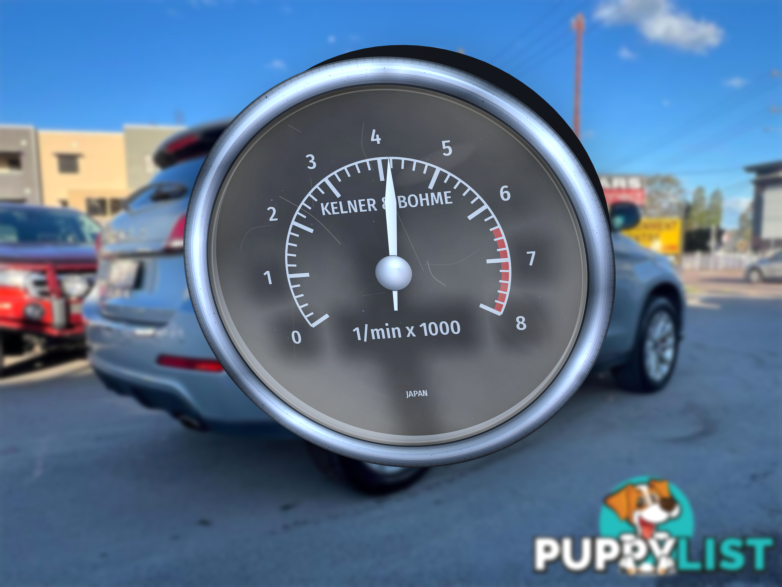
4200 rpm
